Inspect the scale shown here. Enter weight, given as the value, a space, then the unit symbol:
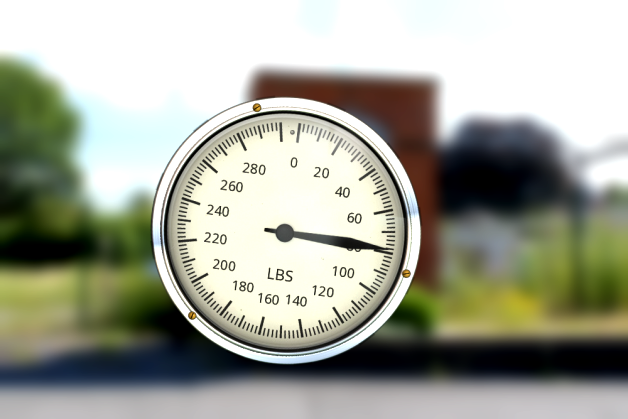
78 lb
